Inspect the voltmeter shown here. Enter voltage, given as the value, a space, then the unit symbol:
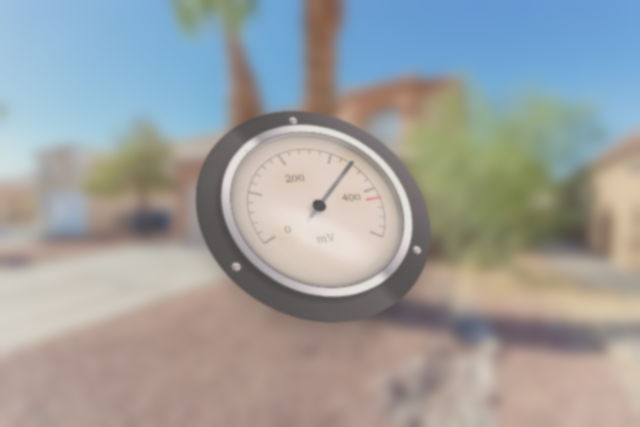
340 mV
